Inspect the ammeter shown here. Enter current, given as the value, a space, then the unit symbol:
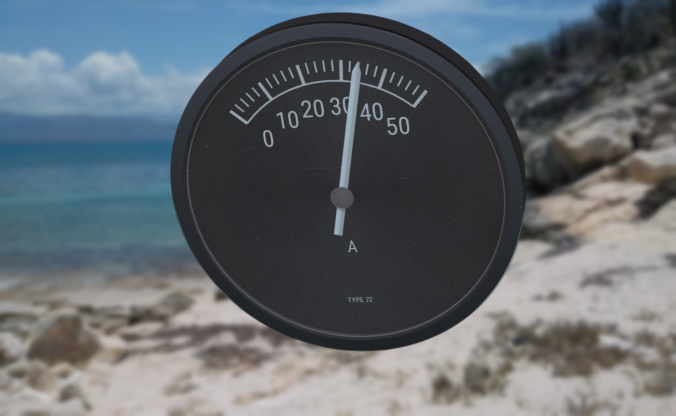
34 A
